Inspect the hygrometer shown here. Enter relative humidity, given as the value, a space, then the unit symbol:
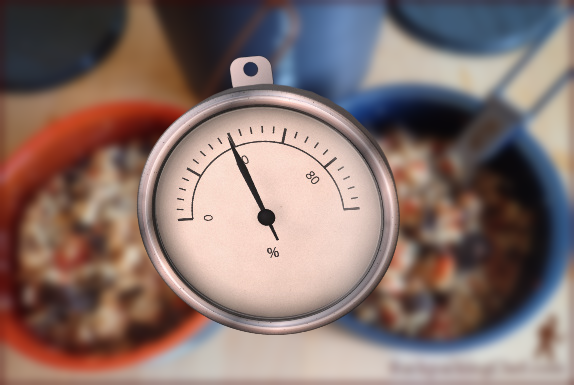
40 %
